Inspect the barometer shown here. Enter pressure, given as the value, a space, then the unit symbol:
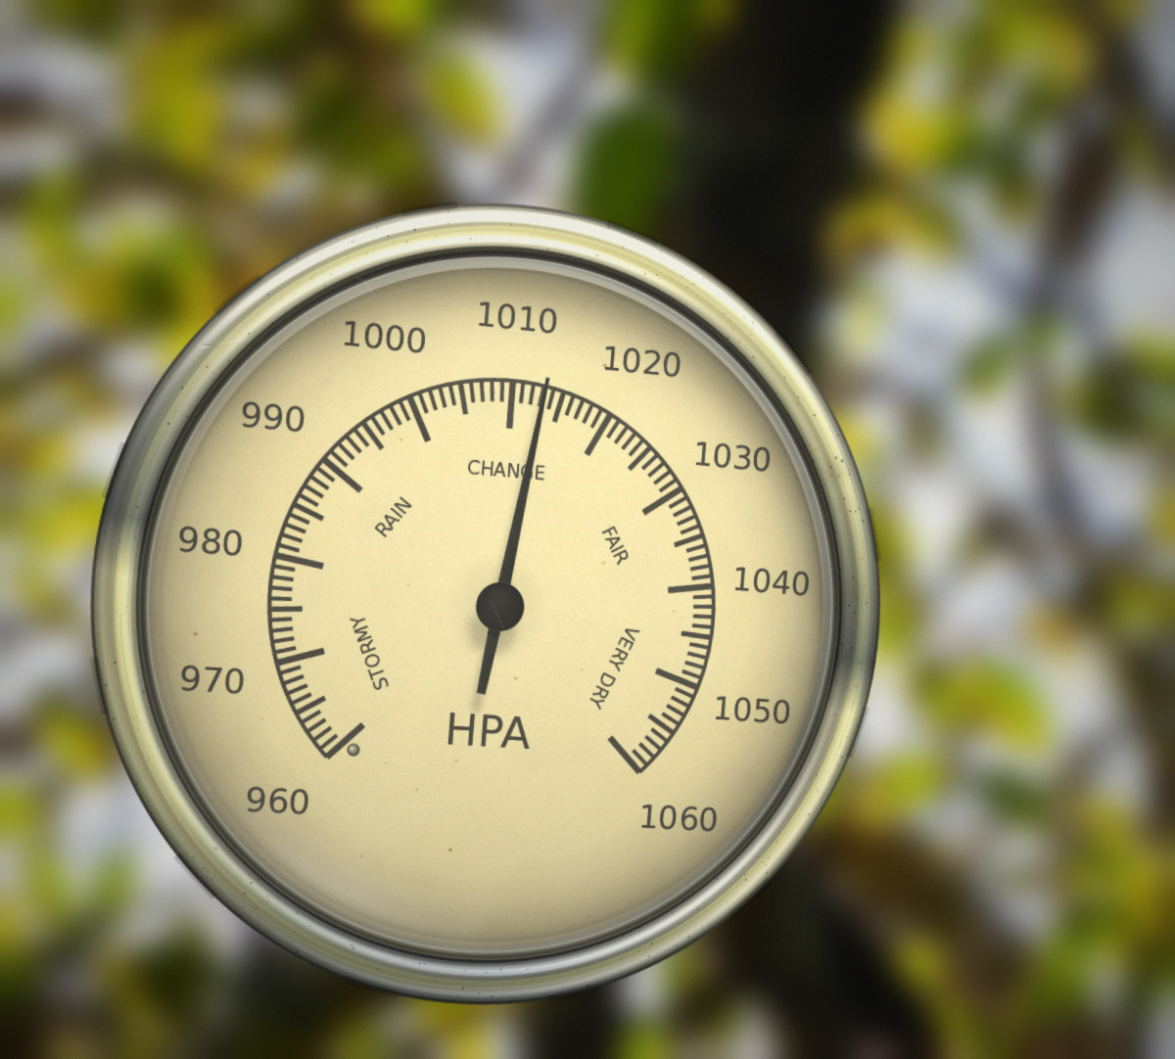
1013 hPa
